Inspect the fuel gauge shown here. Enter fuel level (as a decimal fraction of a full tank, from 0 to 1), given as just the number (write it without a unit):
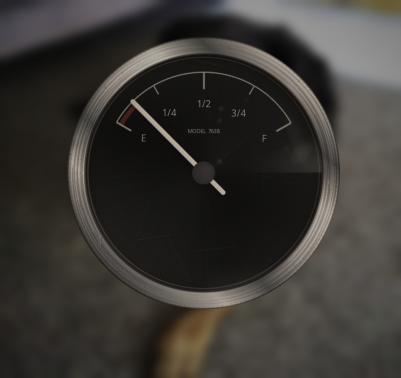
0.125
